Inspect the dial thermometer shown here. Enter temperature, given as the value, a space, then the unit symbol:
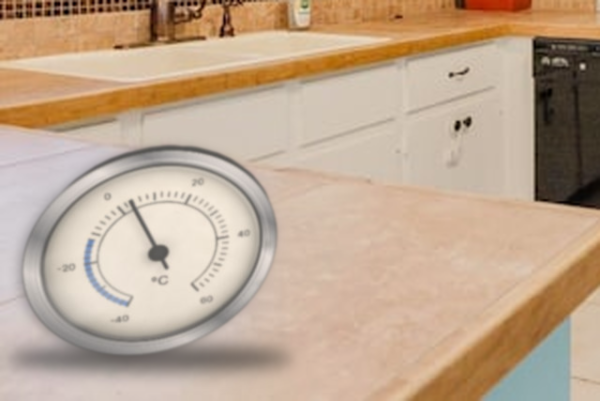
4 °C
